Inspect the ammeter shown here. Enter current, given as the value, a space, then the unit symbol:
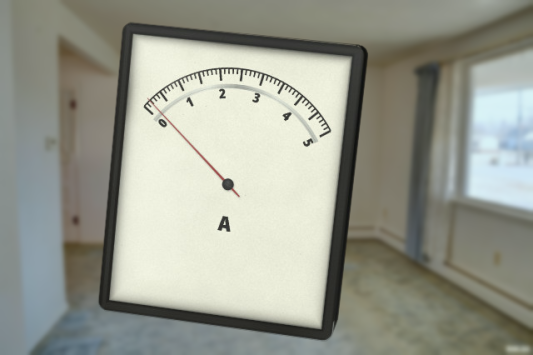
0.2 A
